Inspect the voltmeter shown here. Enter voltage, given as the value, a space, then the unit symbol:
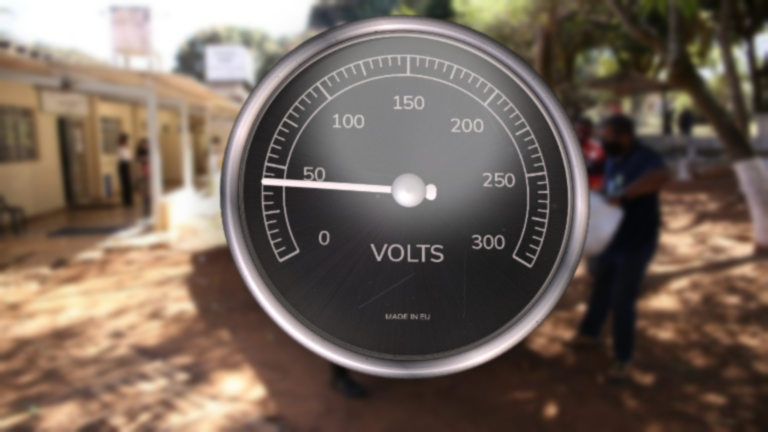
40 V
